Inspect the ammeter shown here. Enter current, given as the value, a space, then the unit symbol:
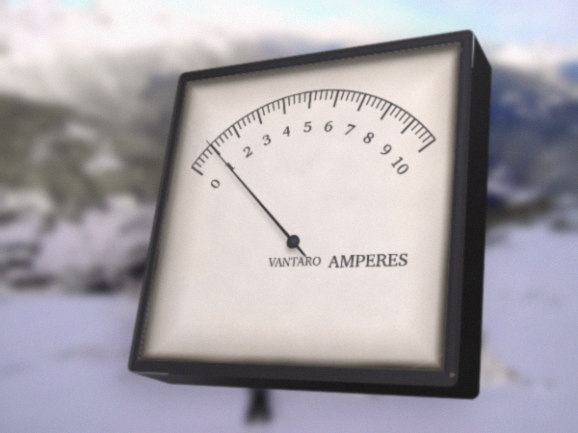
1 A
